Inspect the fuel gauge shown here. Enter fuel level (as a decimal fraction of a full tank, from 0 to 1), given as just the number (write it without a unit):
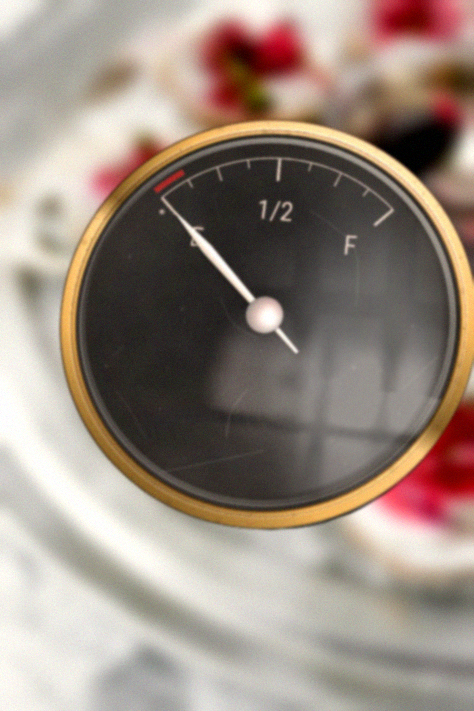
0
